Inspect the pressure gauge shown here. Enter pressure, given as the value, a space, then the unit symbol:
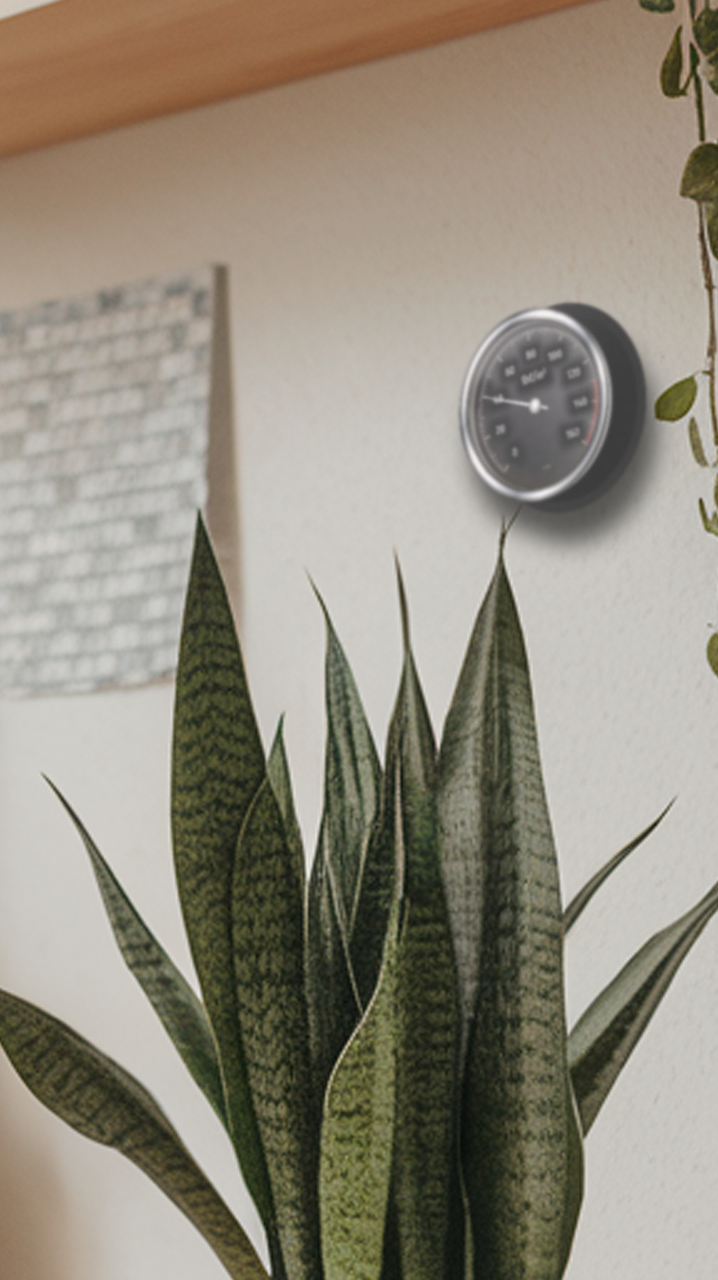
40 psi
